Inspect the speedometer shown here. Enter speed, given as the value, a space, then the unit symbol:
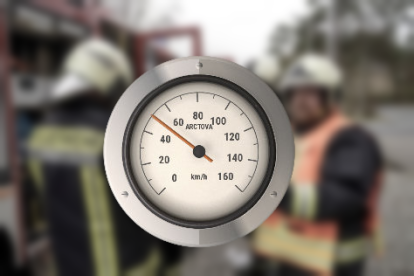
50 km/h
